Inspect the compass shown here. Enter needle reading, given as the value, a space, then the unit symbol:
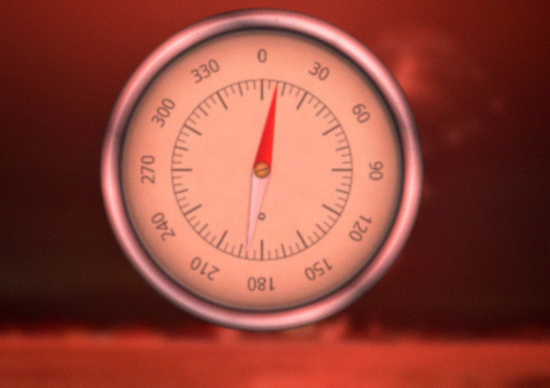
10 °
